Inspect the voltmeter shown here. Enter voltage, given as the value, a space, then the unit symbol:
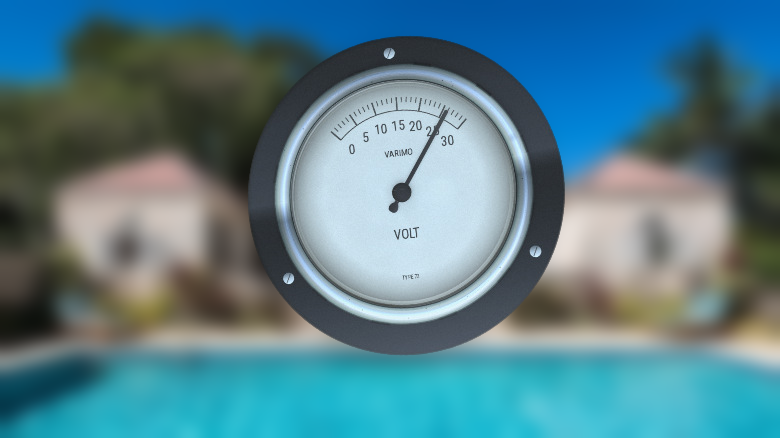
26 V
